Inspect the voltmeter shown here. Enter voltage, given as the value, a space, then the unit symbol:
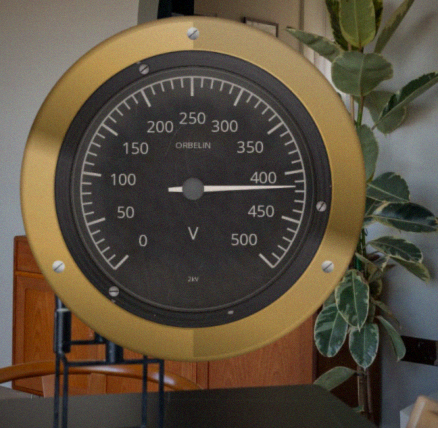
415 V
